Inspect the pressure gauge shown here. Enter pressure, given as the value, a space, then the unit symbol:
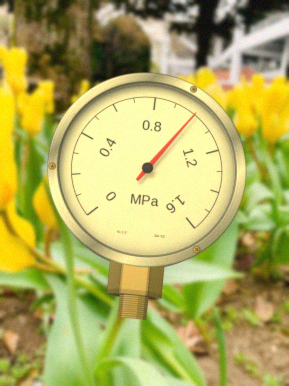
1 MPa
